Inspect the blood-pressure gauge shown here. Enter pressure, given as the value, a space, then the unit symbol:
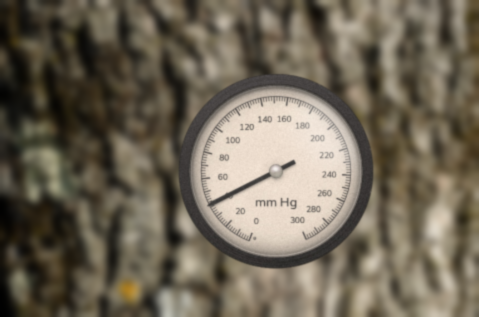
40 mmHg
